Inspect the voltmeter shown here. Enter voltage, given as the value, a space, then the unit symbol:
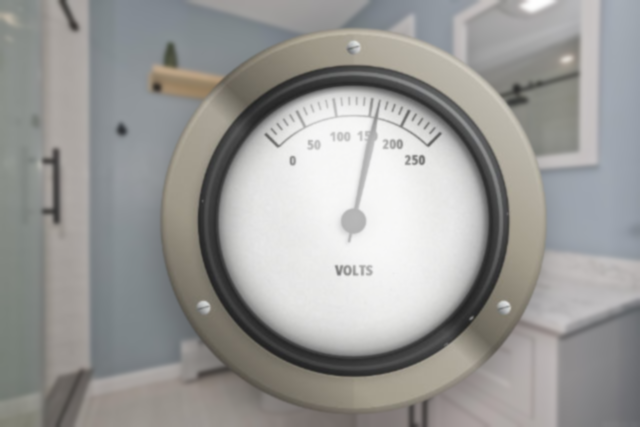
160 V
